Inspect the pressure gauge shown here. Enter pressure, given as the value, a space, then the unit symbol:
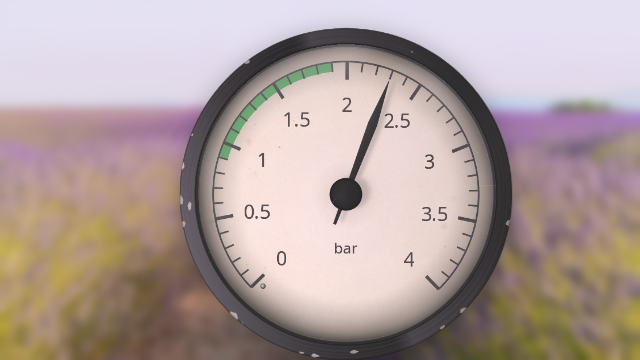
2.3 bar
